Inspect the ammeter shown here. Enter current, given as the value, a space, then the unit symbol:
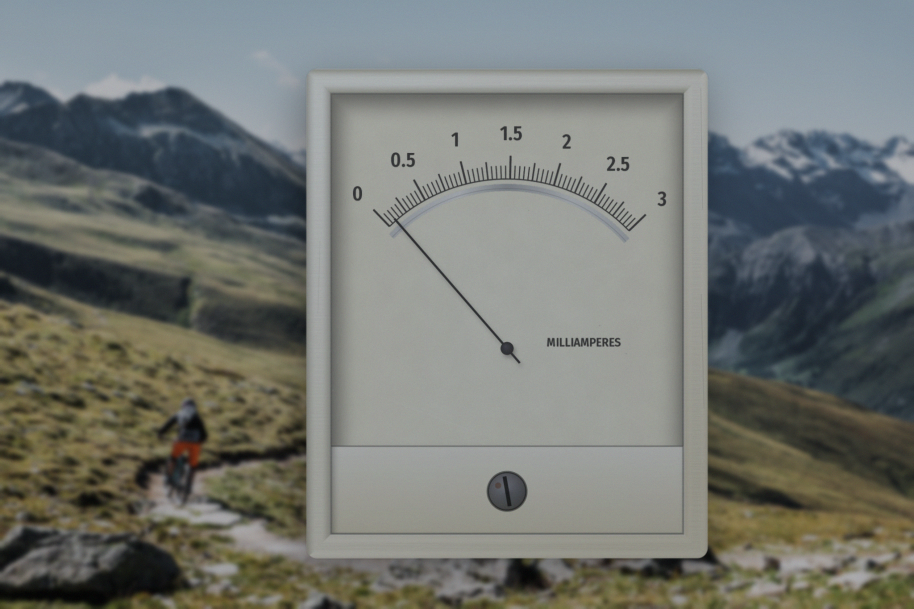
0.1 mA
